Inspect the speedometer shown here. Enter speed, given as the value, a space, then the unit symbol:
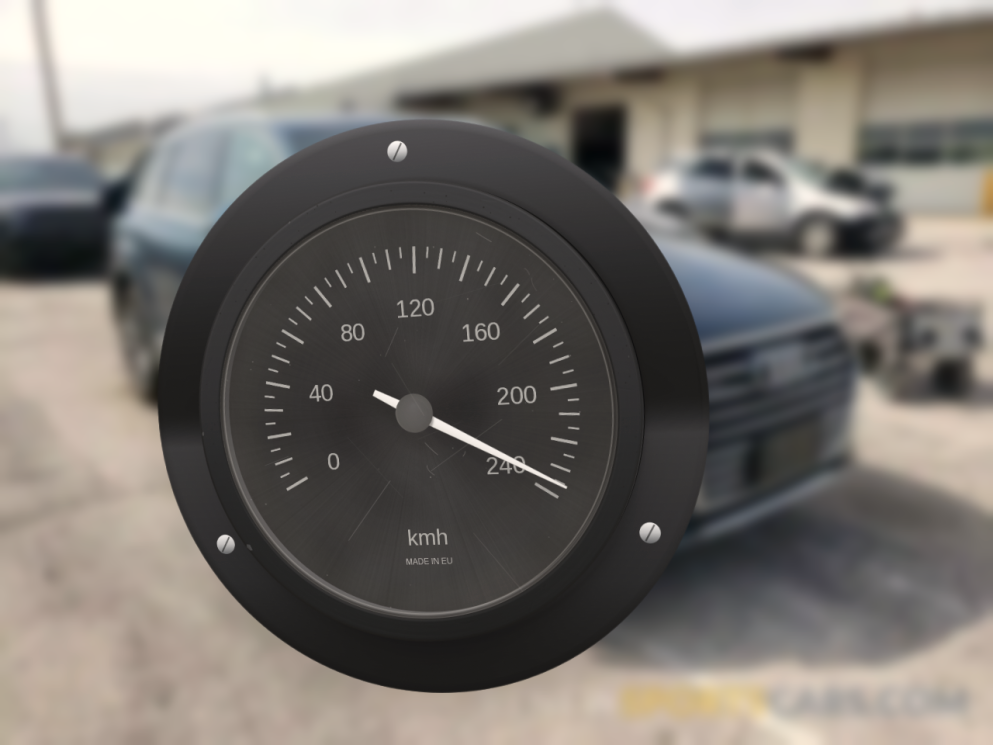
235 km/h
